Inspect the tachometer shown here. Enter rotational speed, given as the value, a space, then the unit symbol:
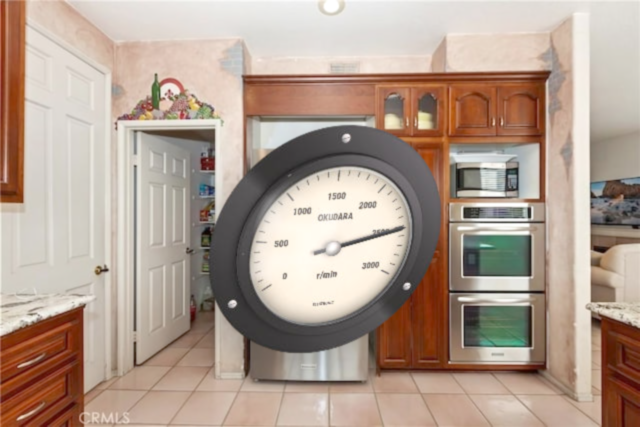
2500 rpm
